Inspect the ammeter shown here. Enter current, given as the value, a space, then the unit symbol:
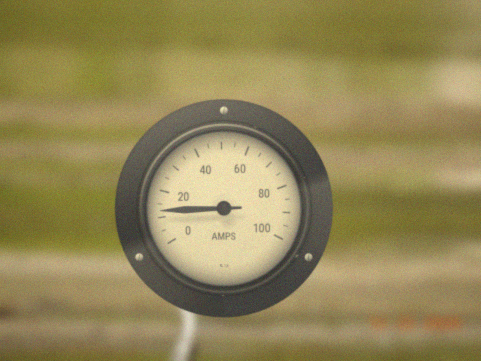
12.5 A
